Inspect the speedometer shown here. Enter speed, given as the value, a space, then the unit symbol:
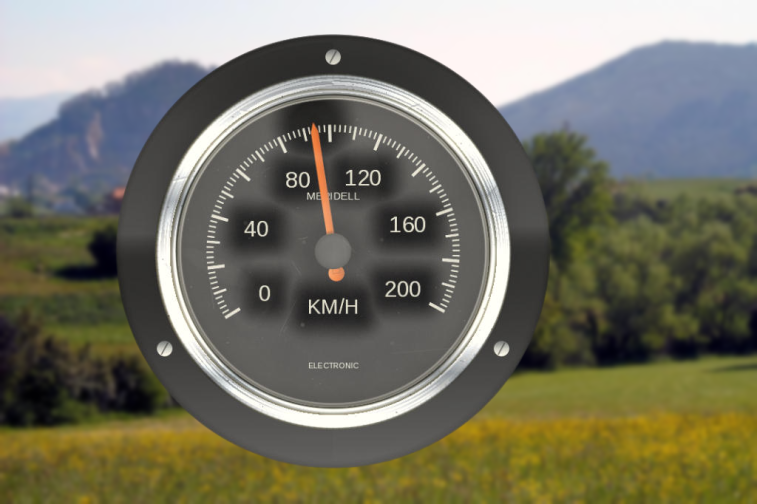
94 km/h
